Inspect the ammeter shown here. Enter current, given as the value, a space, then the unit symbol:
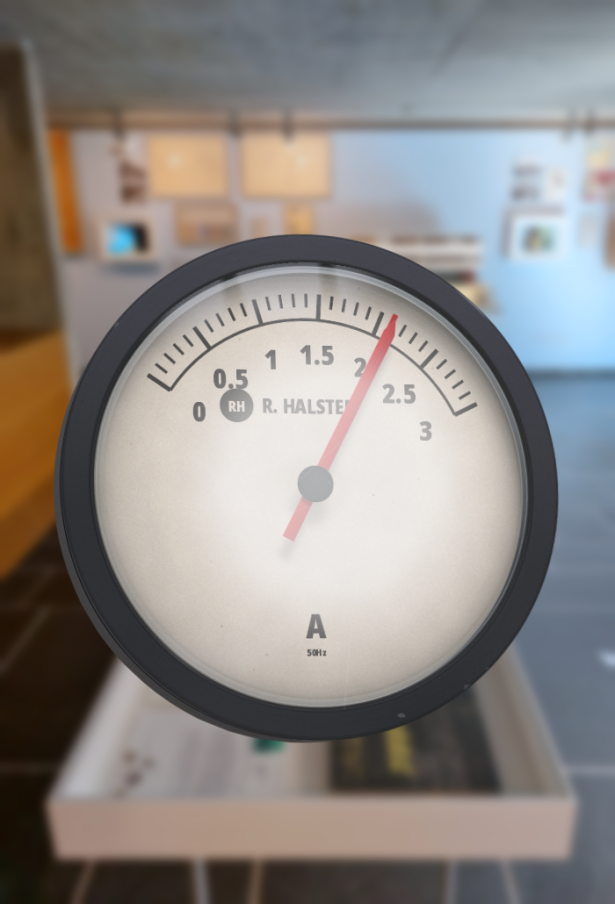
2.1 A
